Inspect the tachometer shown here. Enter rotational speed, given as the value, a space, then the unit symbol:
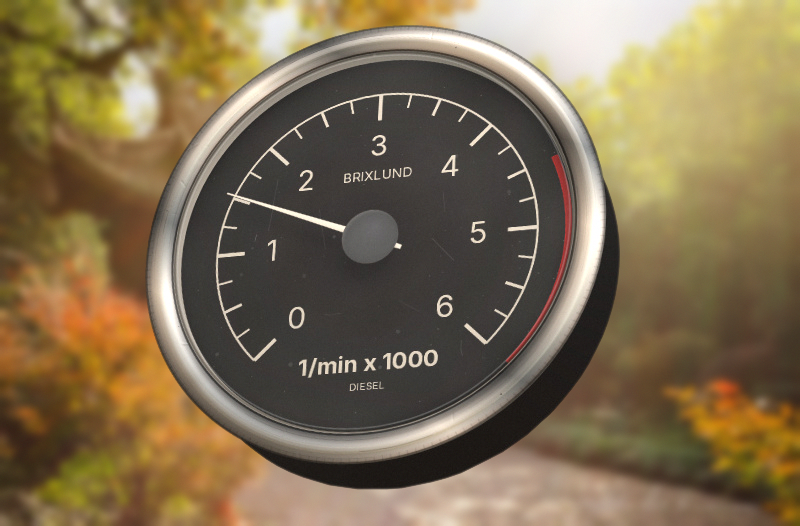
1500 rpm
